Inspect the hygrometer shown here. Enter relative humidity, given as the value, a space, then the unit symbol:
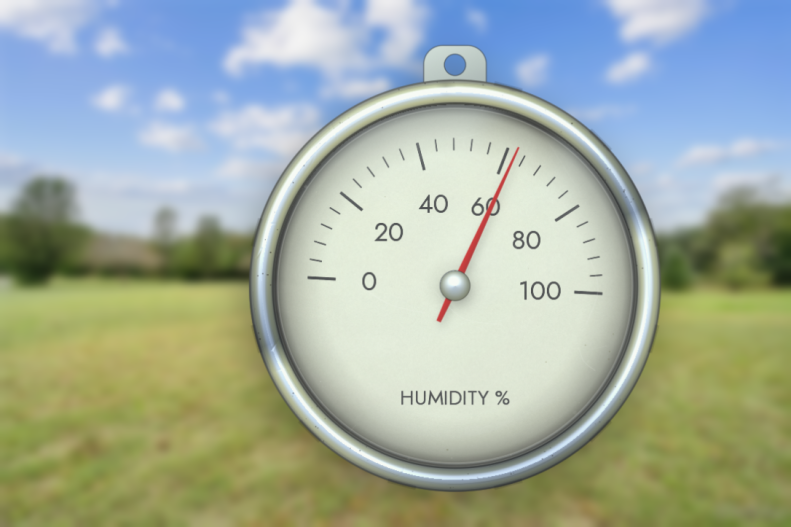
62 %
